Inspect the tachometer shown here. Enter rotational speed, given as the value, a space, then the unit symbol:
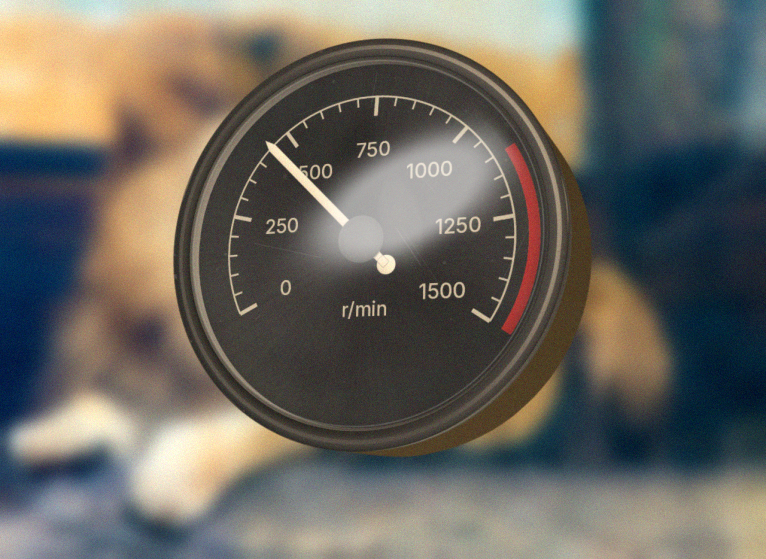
450 rpm
